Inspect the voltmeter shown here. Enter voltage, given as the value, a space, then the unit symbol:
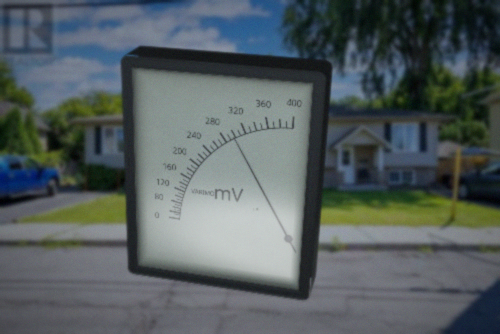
300 mV
